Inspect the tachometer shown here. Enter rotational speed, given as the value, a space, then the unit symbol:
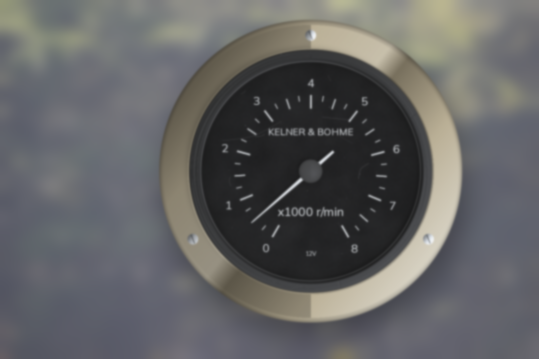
500 rpm
